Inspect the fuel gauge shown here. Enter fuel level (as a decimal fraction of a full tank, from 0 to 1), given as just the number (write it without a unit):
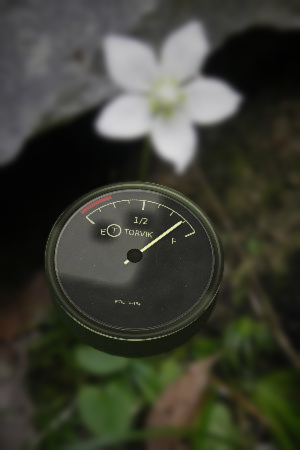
0.875
